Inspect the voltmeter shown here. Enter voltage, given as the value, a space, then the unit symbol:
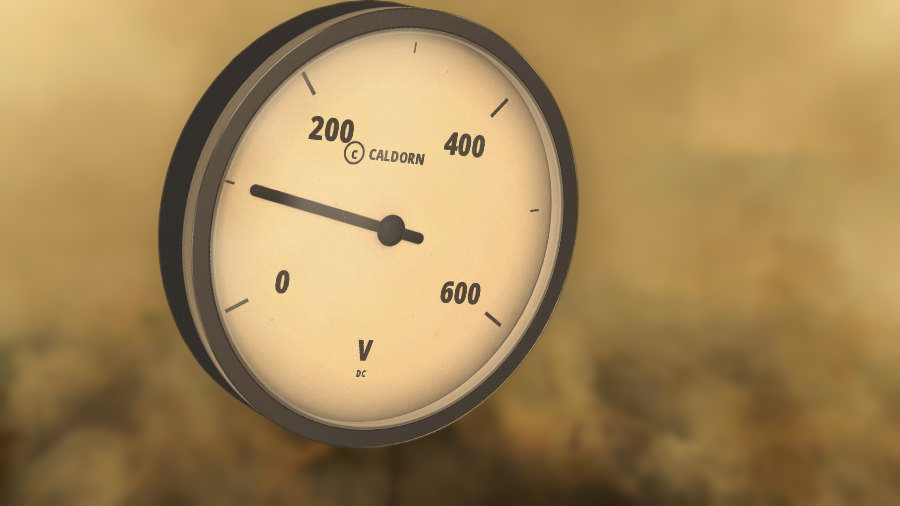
100 V
